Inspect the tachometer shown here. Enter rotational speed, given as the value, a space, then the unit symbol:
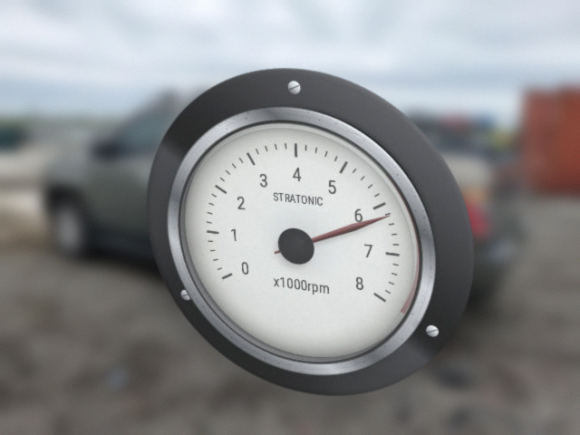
6200 rpm
